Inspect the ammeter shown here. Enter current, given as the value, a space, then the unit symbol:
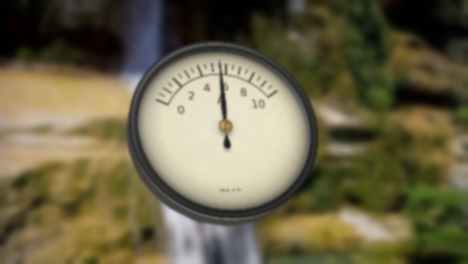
5.5 A
